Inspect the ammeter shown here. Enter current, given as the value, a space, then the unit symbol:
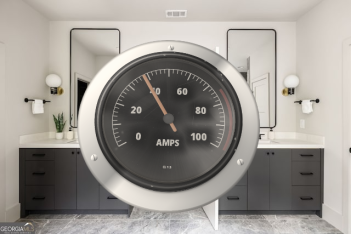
38 A
